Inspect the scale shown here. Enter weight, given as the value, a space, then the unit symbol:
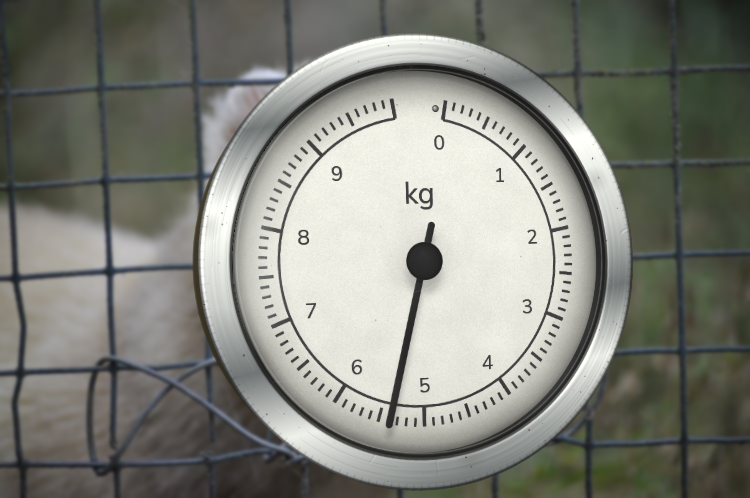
5.4 kg
